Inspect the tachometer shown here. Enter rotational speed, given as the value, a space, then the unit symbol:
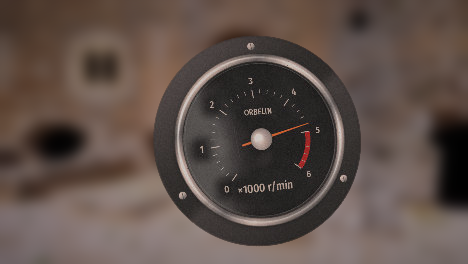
4800 rpm
